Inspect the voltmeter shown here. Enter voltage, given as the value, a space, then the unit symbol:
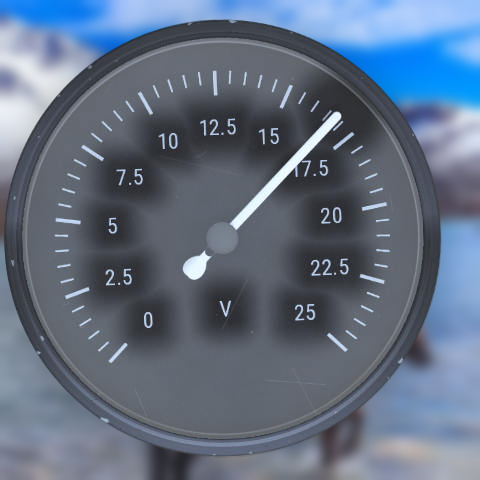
16.75 V
